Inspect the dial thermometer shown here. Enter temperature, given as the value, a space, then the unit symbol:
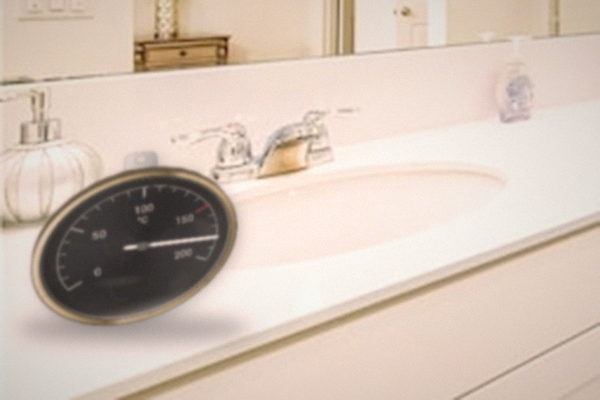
180 °C
